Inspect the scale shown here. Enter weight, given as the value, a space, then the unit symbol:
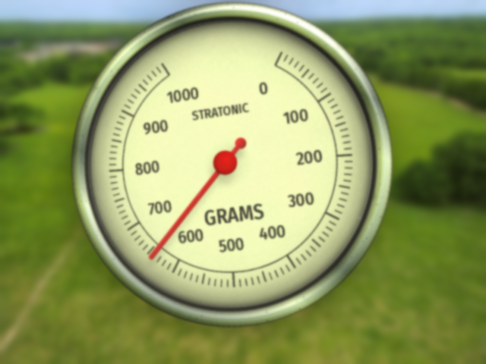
640 g
